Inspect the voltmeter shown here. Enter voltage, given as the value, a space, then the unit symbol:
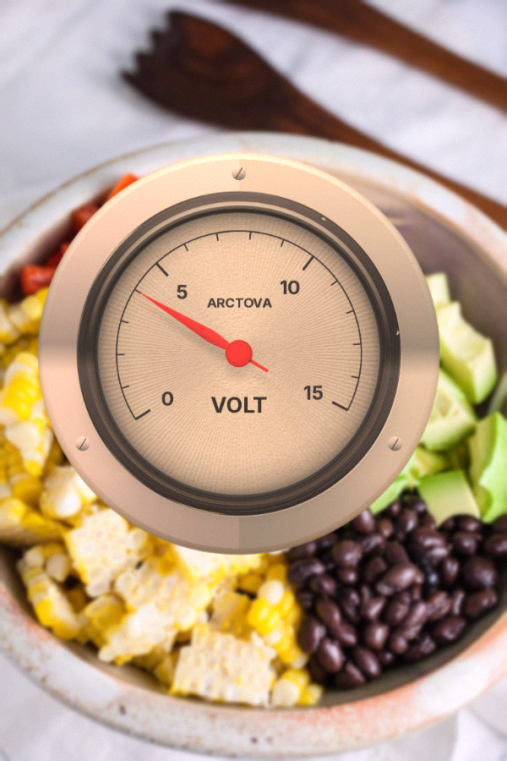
4 V
